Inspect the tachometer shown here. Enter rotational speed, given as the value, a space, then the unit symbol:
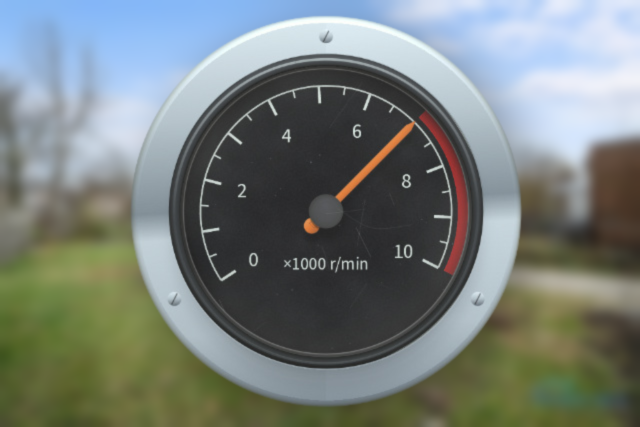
7000 rpm
